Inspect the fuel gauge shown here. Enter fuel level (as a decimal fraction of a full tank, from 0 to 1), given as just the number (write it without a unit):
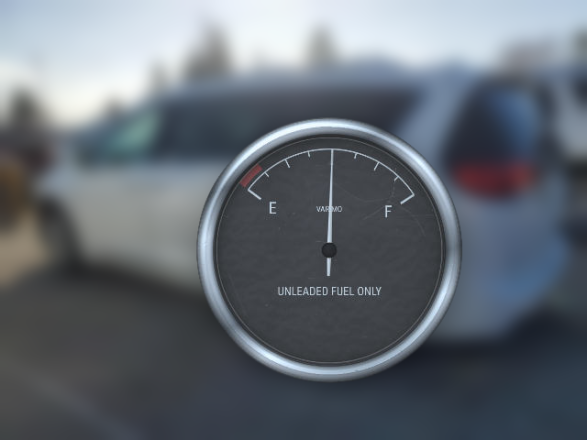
0.5
